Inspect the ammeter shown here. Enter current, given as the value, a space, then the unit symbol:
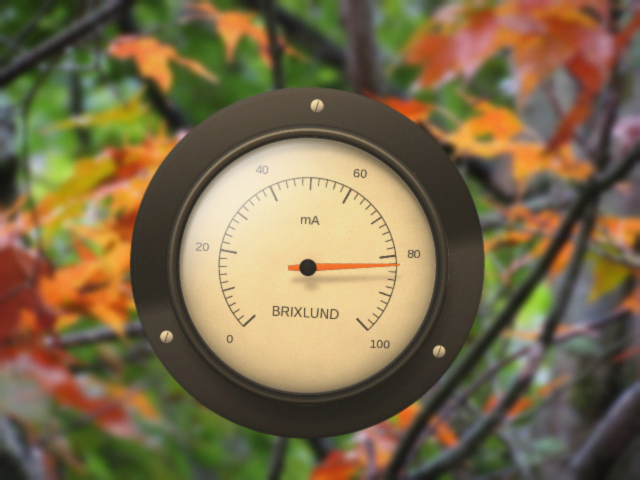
82 mA
